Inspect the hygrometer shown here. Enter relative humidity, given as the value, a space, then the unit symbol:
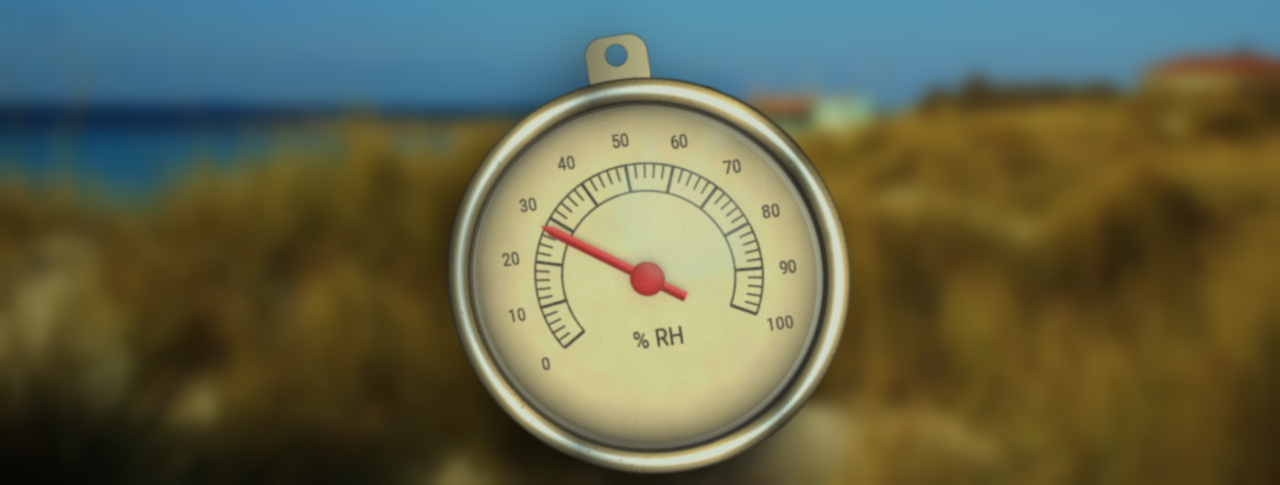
28 %
